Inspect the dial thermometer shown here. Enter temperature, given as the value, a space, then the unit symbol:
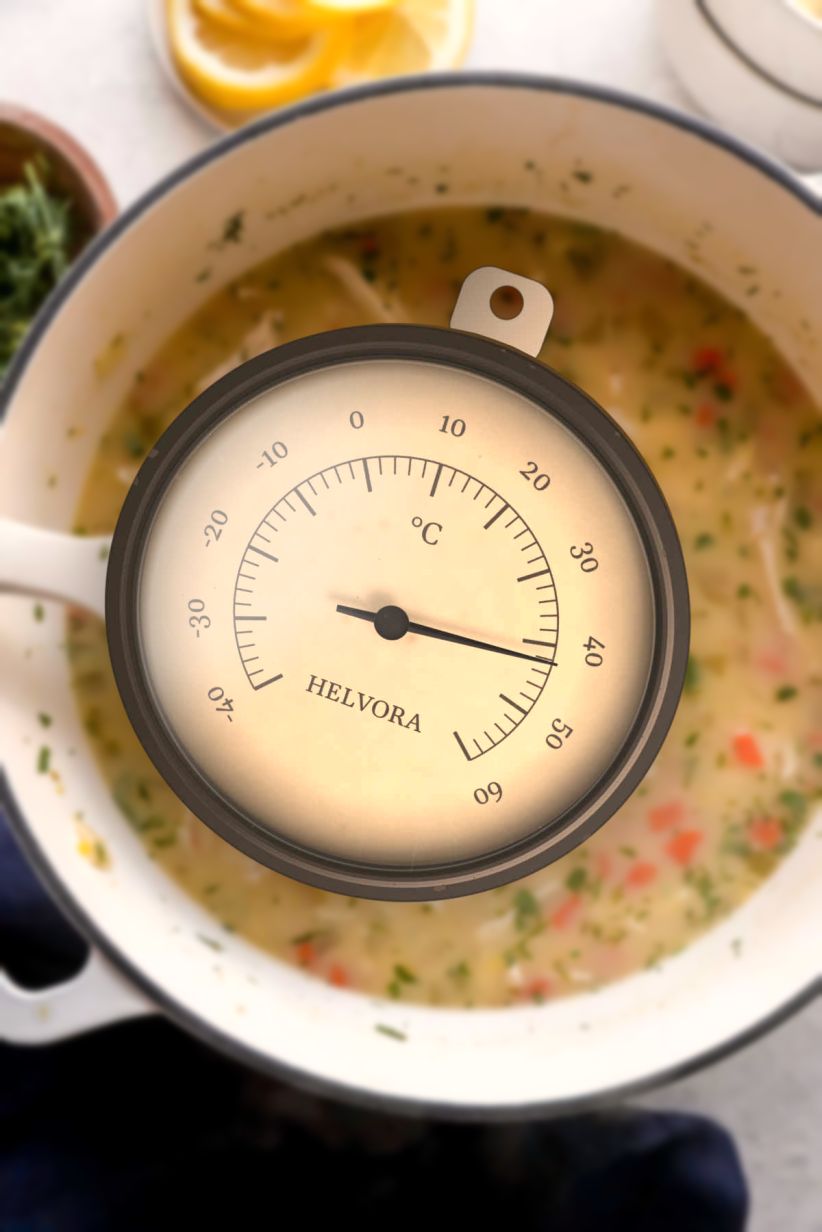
42 °C
